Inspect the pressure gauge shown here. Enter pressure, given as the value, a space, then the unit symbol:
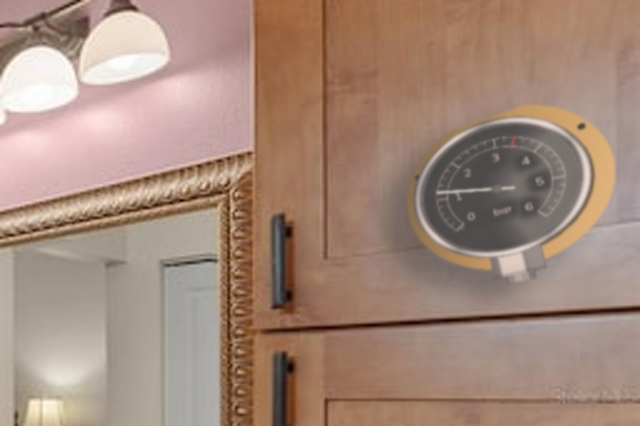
1.2 bar
